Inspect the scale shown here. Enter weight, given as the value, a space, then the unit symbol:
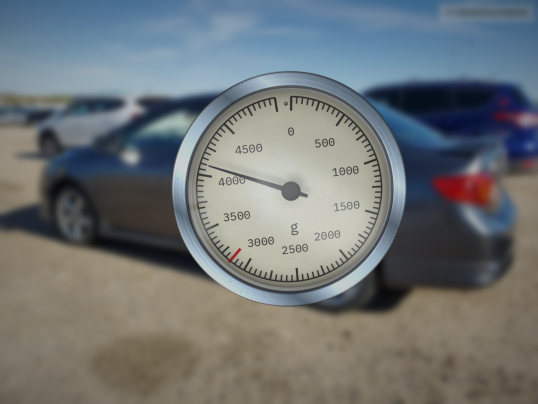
4100 g
